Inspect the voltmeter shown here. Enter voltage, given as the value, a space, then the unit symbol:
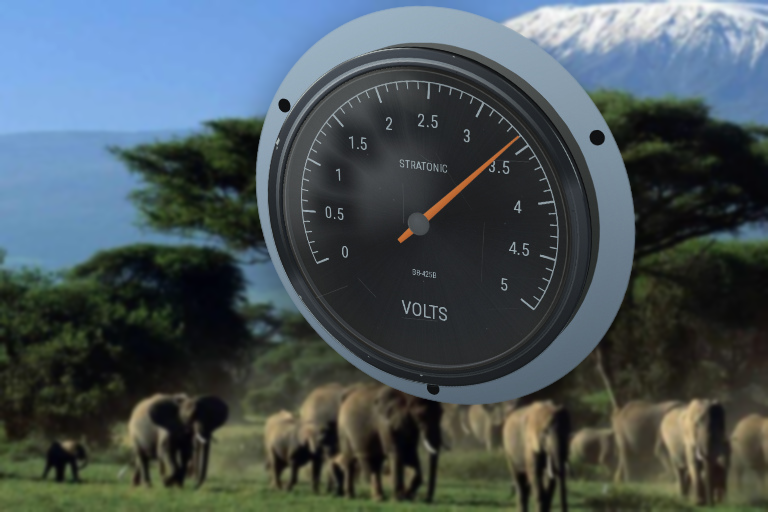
3.4 V
